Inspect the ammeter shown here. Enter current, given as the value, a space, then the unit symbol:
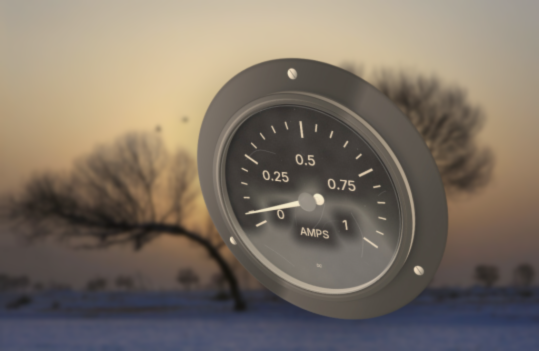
0.05 A
